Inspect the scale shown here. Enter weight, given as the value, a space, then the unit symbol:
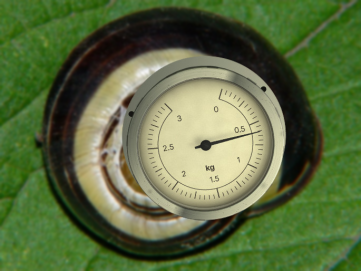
0.6 kg
